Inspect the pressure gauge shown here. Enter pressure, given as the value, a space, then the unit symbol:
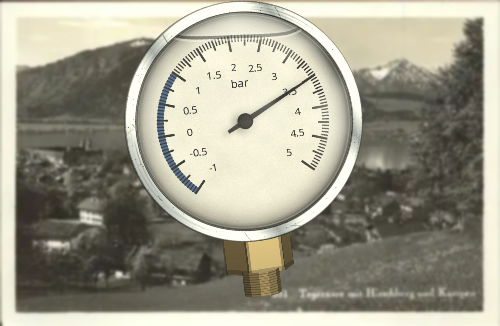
3.5 bar
